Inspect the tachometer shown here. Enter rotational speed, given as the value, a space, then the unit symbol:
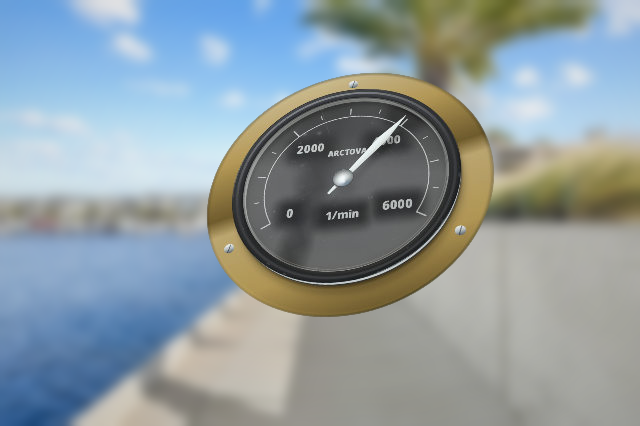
4000 rpm
